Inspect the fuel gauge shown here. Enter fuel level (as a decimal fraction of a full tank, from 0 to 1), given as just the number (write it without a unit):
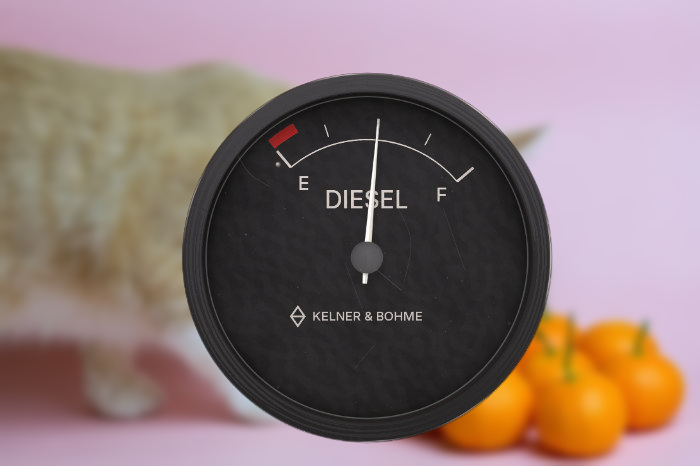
0.5
